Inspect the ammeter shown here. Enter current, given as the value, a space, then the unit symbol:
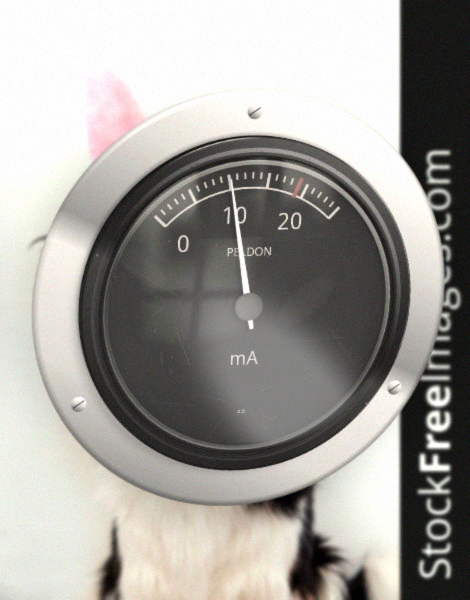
10 mA
